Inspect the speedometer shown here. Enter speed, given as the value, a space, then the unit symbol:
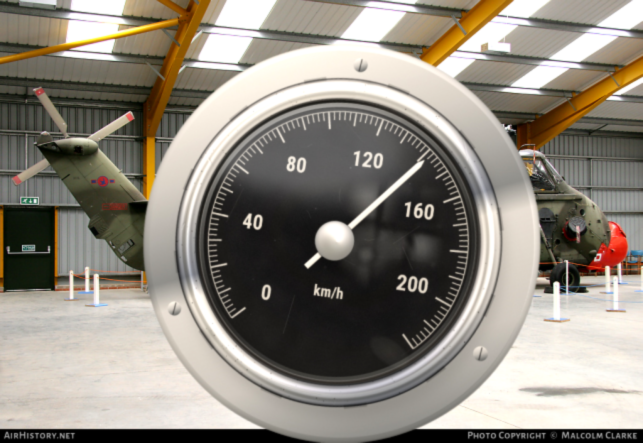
142 km/h
